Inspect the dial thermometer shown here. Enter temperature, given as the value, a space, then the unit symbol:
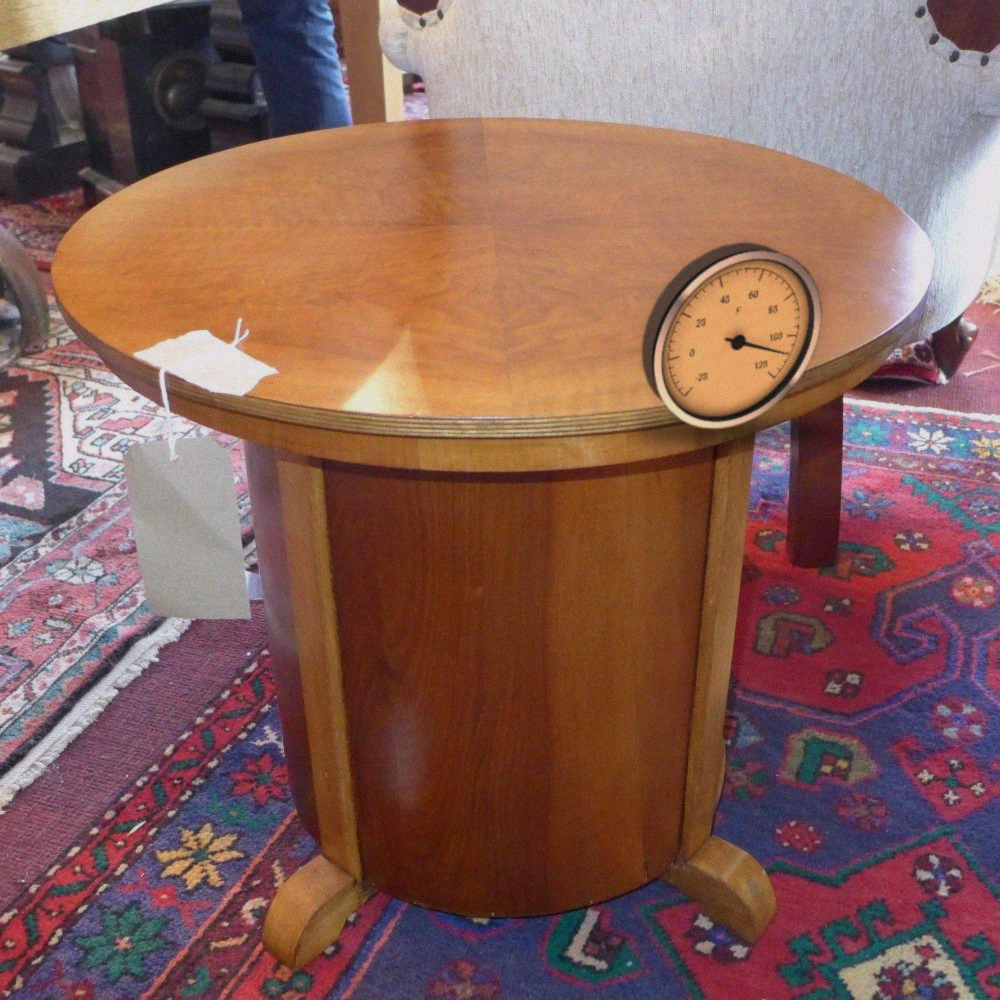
108 °F
